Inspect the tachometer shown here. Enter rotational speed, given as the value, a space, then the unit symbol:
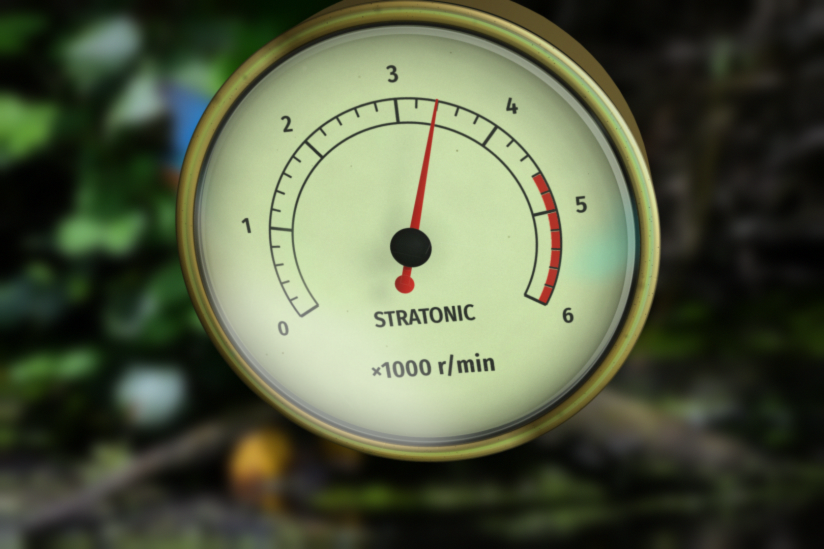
3400 rpm
